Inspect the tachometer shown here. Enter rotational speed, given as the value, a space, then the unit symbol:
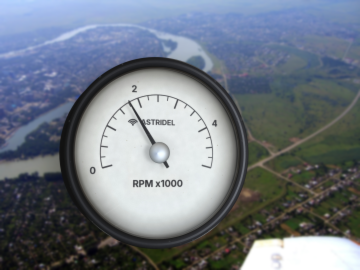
1750 rpm
